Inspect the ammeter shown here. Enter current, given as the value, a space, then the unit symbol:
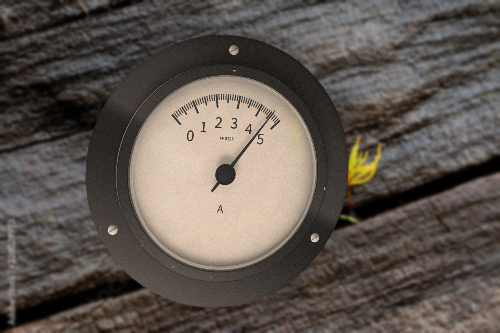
4.5 A
